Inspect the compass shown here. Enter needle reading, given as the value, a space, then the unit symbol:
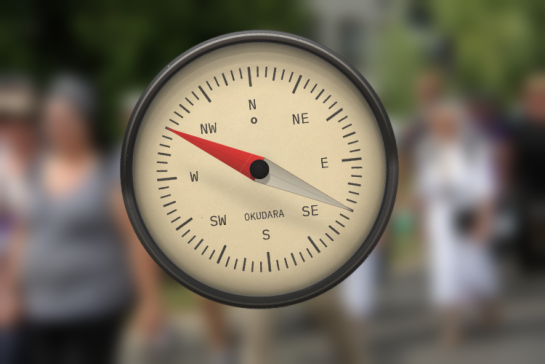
300 °
